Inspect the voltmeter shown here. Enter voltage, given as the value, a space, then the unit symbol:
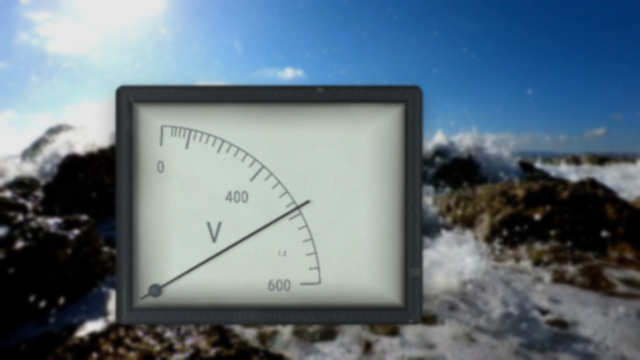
490 V
